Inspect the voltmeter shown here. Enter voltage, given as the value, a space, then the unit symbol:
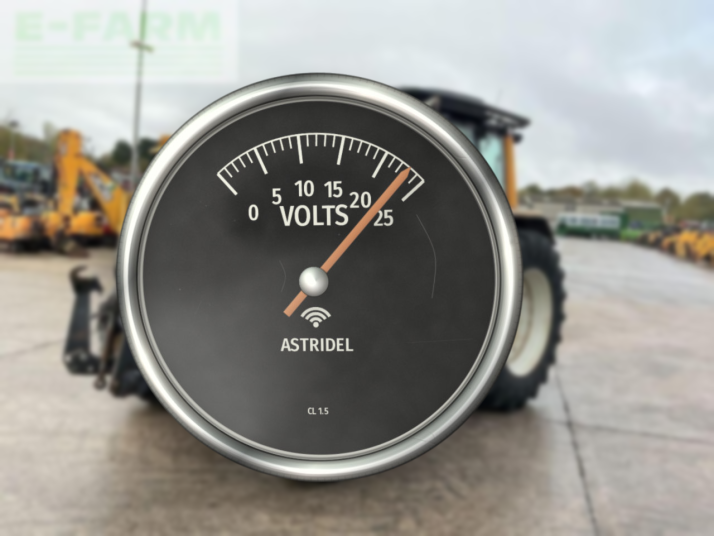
23 V
